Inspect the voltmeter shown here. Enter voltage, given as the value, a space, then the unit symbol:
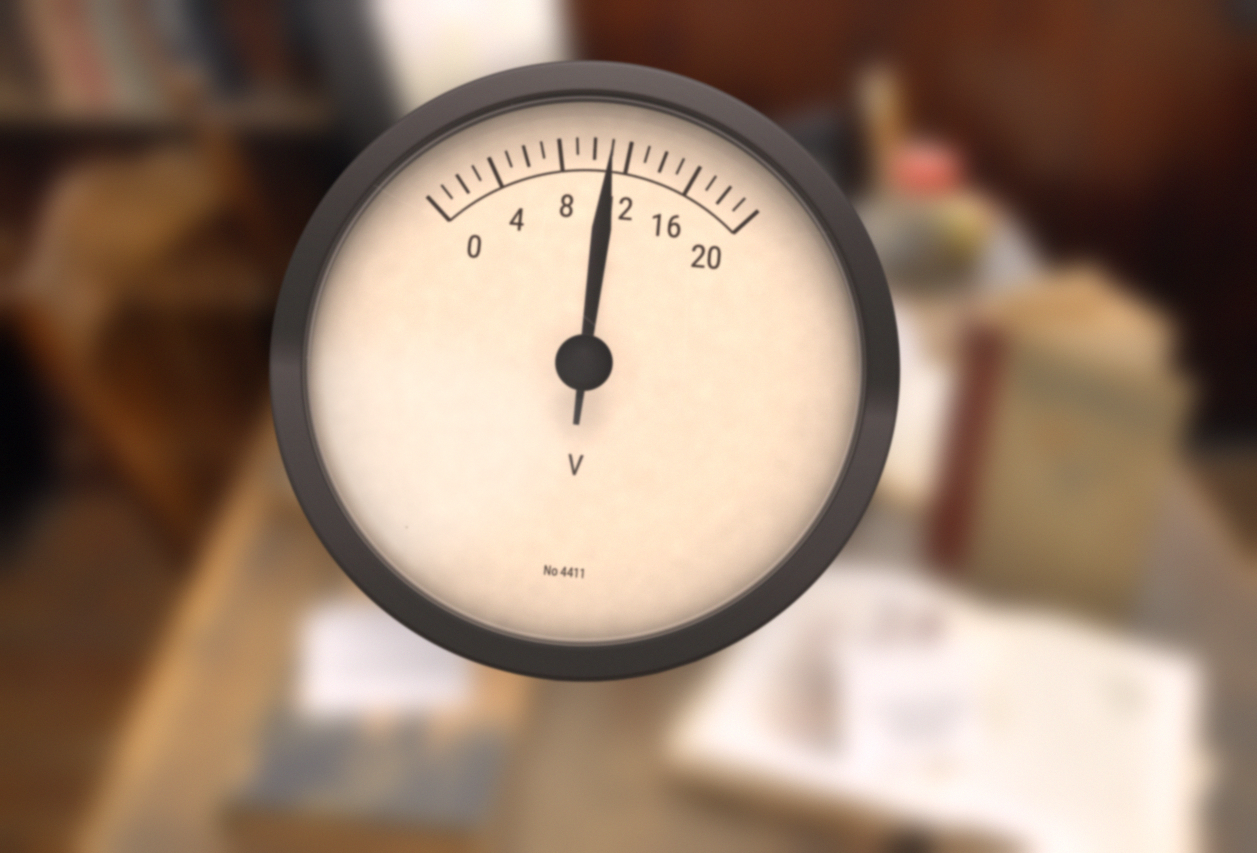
11 V
